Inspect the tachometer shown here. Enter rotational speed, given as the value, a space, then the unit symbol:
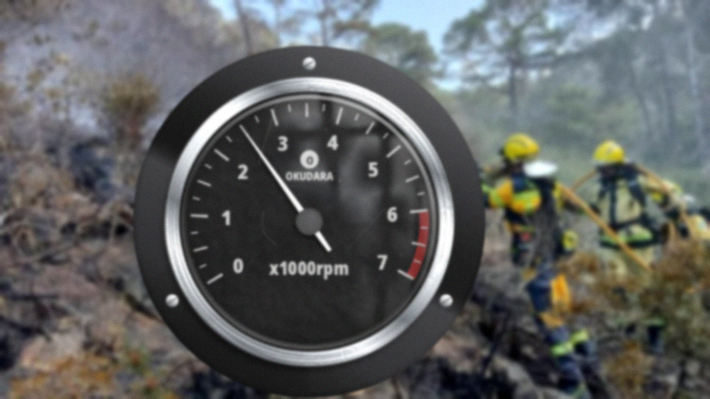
2500 rpm
